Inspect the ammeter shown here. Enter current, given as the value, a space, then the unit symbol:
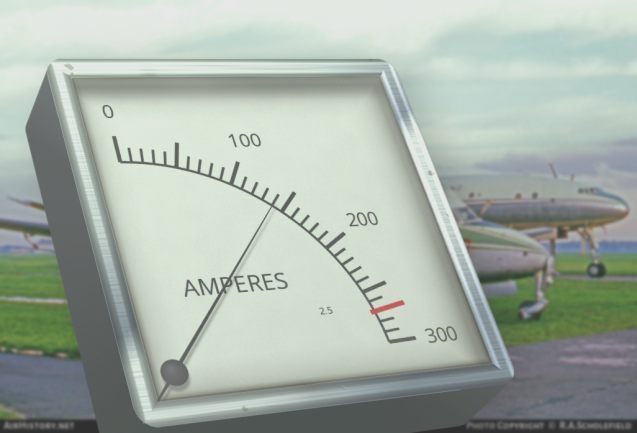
140 A
